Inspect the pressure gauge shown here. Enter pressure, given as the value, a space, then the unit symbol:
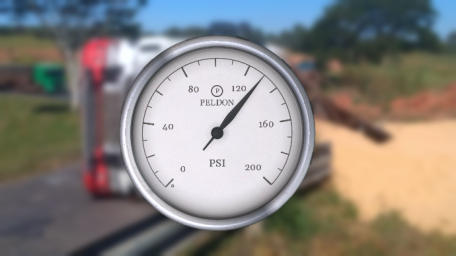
130 psi
